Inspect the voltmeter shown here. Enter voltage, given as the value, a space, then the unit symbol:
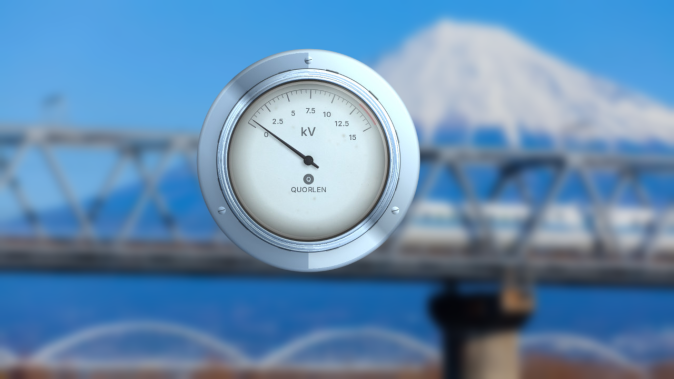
0.5 kV
